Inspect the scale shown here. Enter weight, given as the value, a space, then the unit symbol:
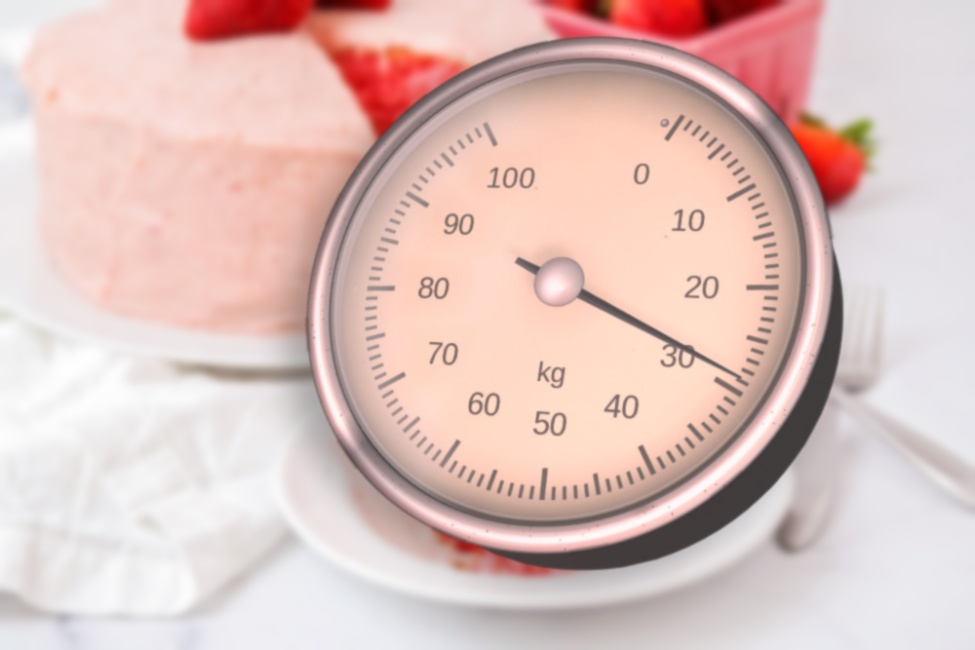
29 kg
